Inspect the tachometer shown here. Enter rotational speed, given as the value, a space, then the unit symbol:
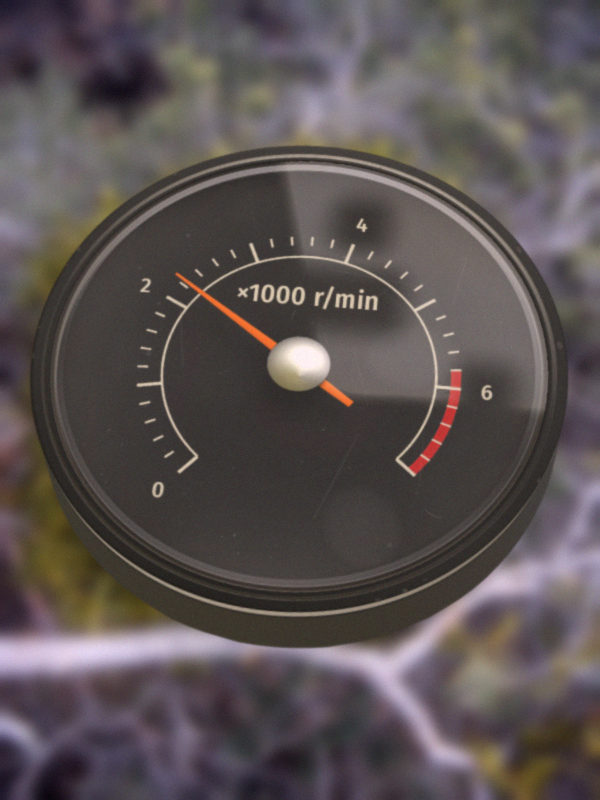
2200 rpm
